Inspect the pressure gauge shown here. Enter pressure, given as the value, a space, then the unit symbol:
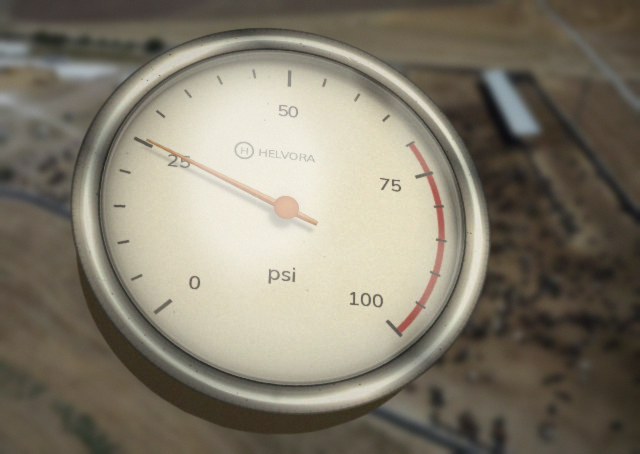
25 psi
